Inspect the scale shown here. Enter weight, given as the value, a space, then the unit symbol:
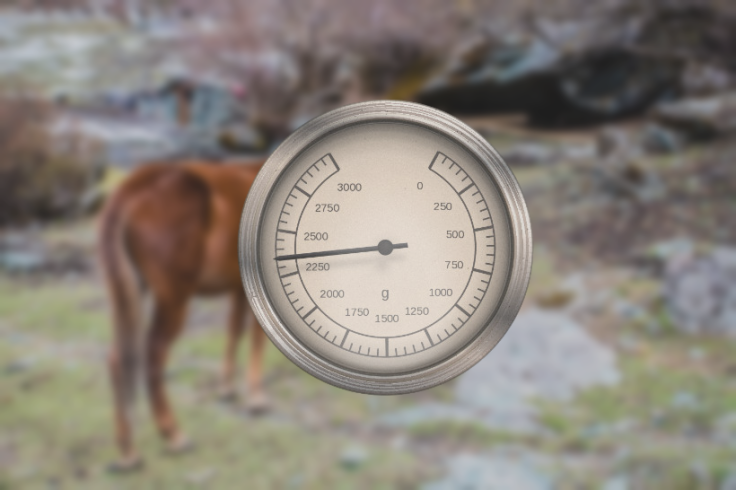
2350 g
